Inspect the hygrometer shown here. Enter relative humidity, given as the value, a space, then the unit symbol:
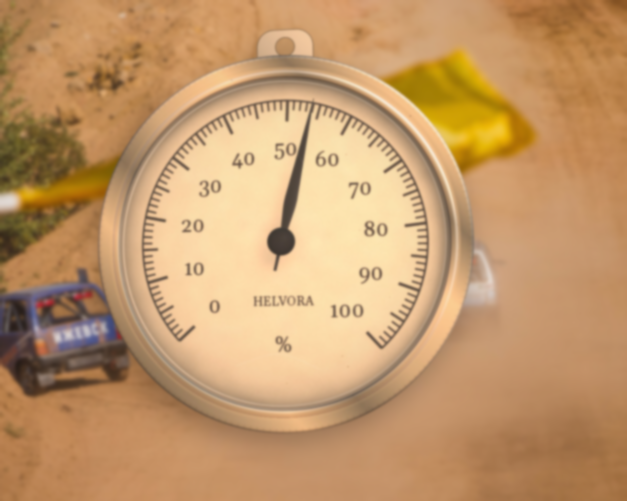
54 %
